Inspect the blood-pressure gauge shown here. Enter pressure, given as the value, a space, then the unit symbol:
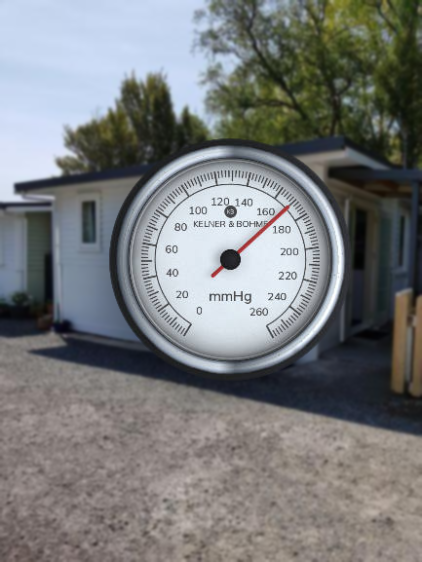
170 mmHg
